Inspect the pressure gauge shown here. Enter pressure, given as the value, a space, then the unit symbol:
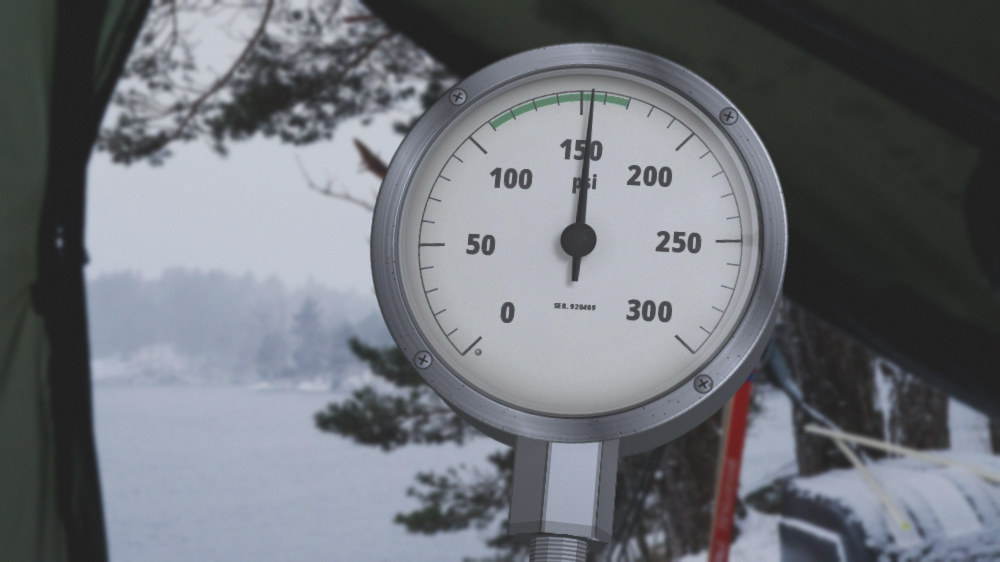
155 psi
